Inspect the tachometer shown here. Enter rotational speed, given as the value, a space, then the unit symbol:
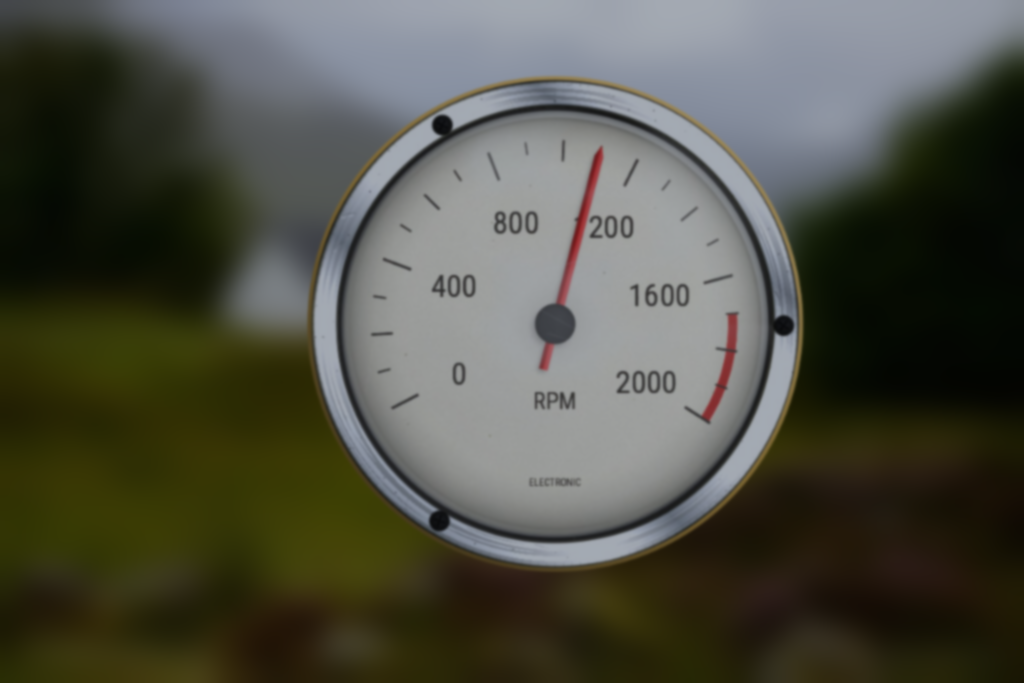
1100 rpm
